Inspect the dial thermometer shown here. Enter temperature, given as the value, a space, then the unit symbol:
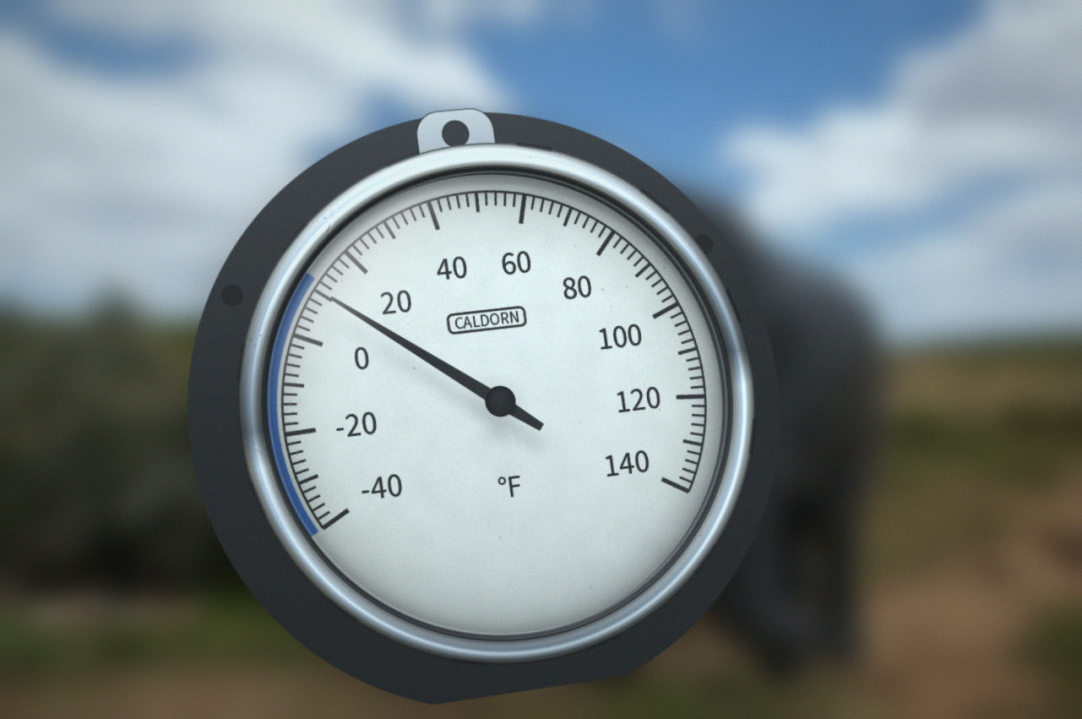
10 °F
